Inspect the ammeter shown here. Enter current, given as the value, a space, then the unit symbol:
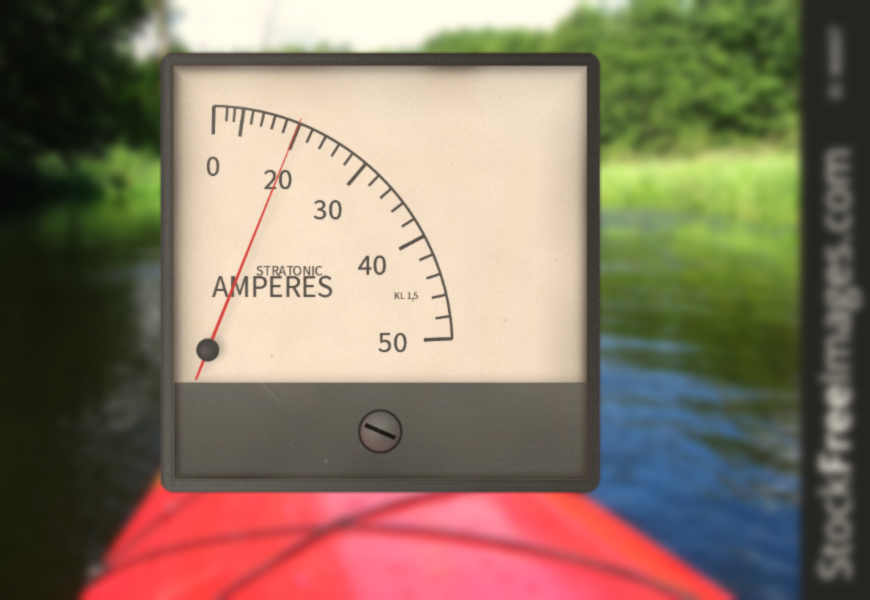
20 A
